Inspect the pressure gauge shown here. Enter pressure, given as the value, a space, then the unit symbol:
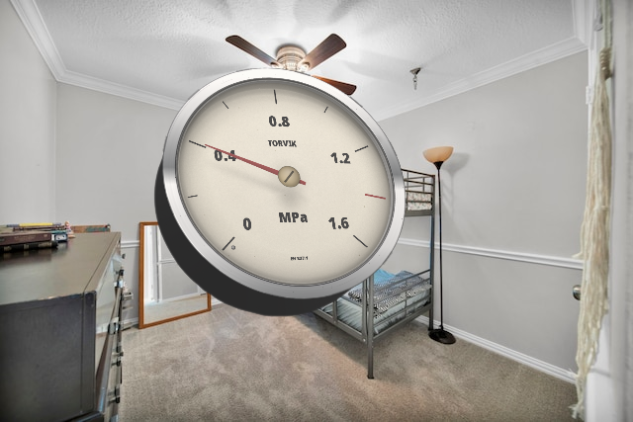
0.4 MPa
